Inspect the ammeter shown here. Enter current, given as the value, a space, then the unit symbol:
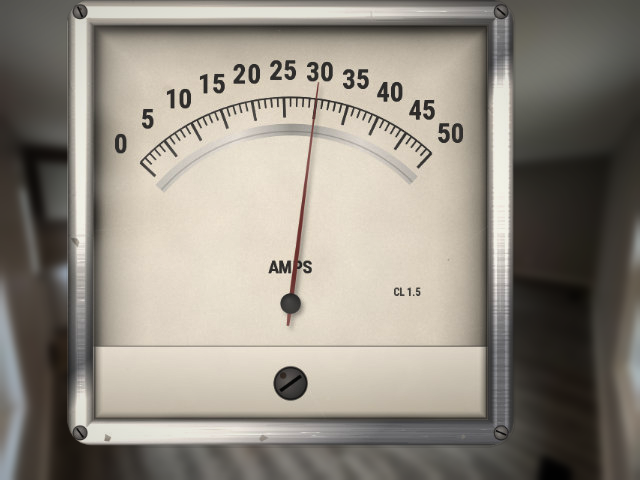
30 A
